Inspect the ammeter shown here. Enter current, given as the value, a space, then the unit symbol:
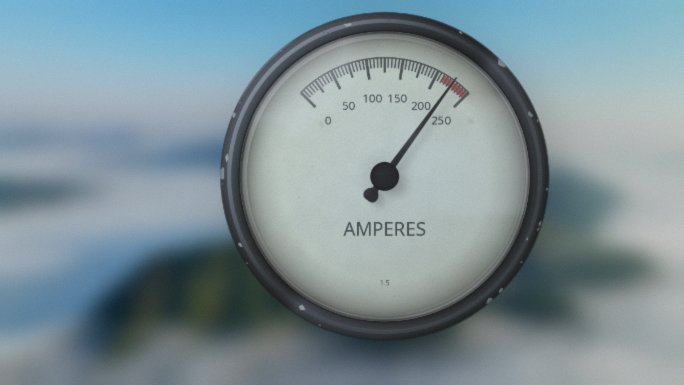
225 A
